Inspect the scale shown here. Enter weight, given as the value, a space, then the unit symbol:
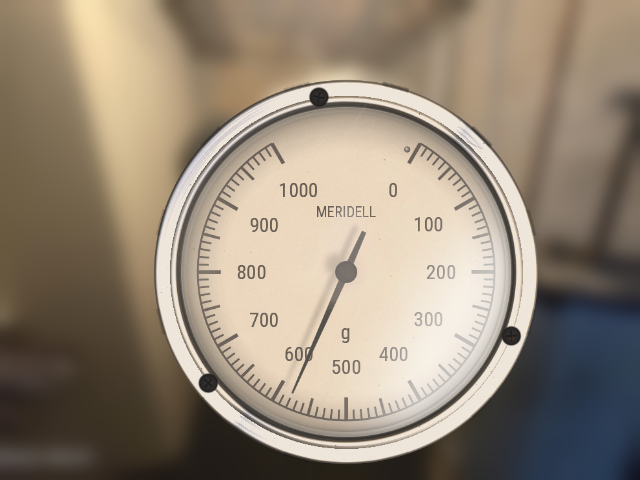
580 g
